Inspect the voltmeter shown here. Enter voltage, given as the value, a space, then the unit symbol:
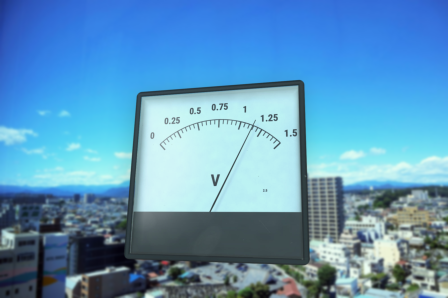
1.15 V
